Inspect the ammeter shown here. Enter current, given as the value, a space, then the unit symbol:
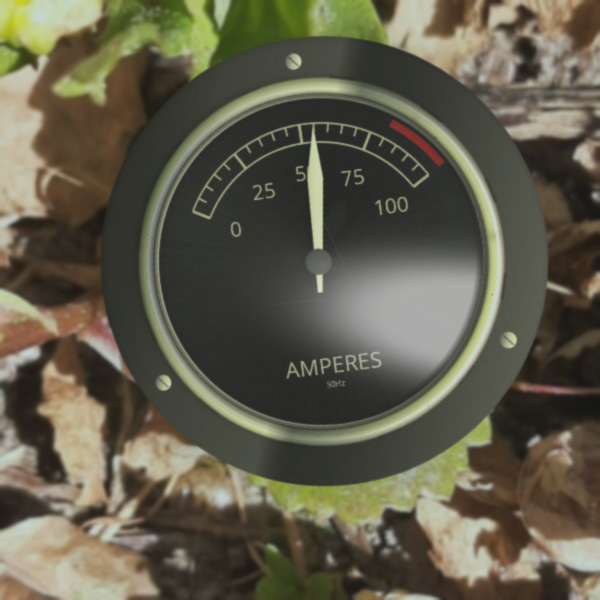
55 A
